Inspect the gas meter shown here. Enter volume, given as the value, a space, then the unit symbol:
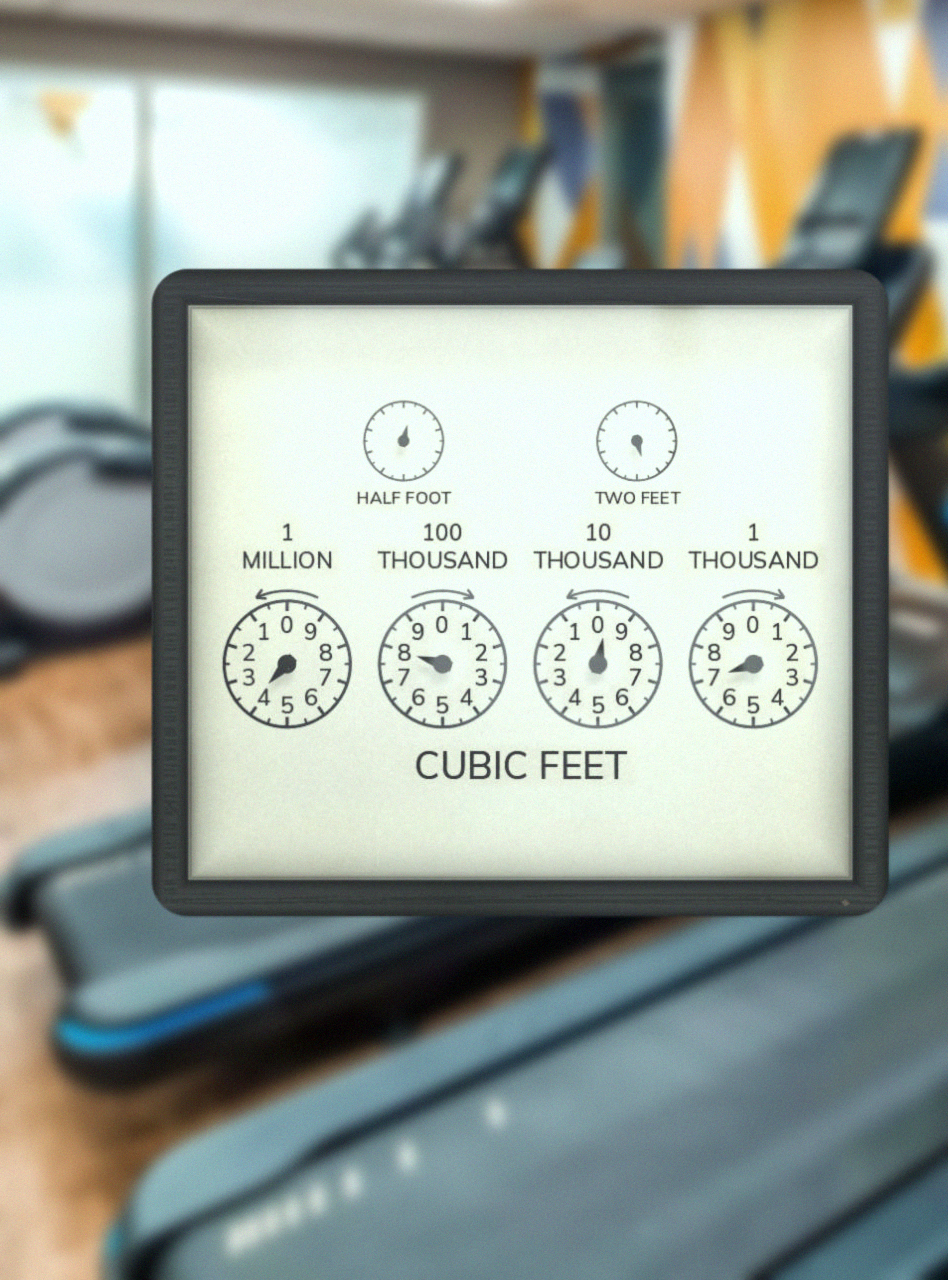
379700 ft³
